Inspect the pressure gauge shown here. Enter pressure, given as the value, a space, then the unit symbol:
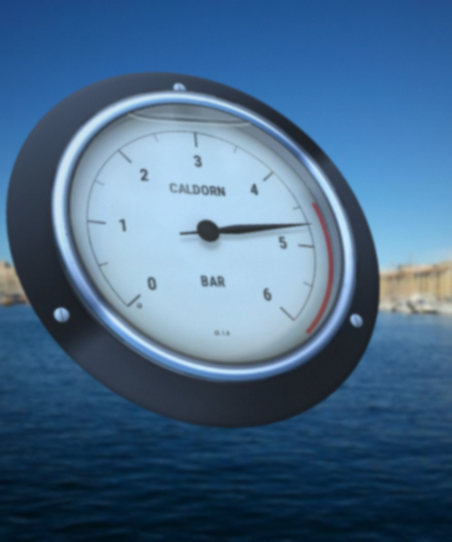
4.75 bar
